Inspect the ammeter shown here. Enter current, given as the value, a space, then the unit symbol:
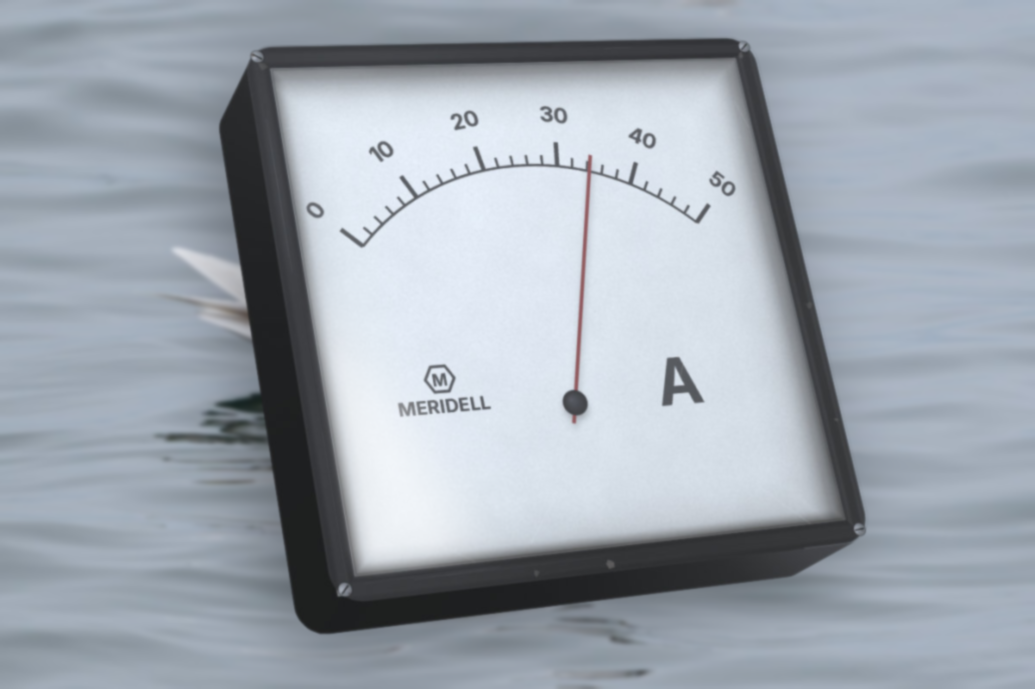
34 A
